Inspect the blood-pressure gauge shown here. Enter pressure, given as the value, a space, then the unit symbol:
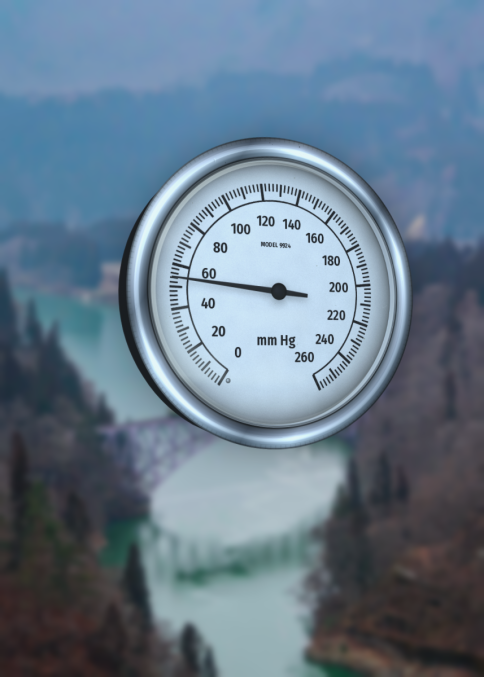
54 mmHg
